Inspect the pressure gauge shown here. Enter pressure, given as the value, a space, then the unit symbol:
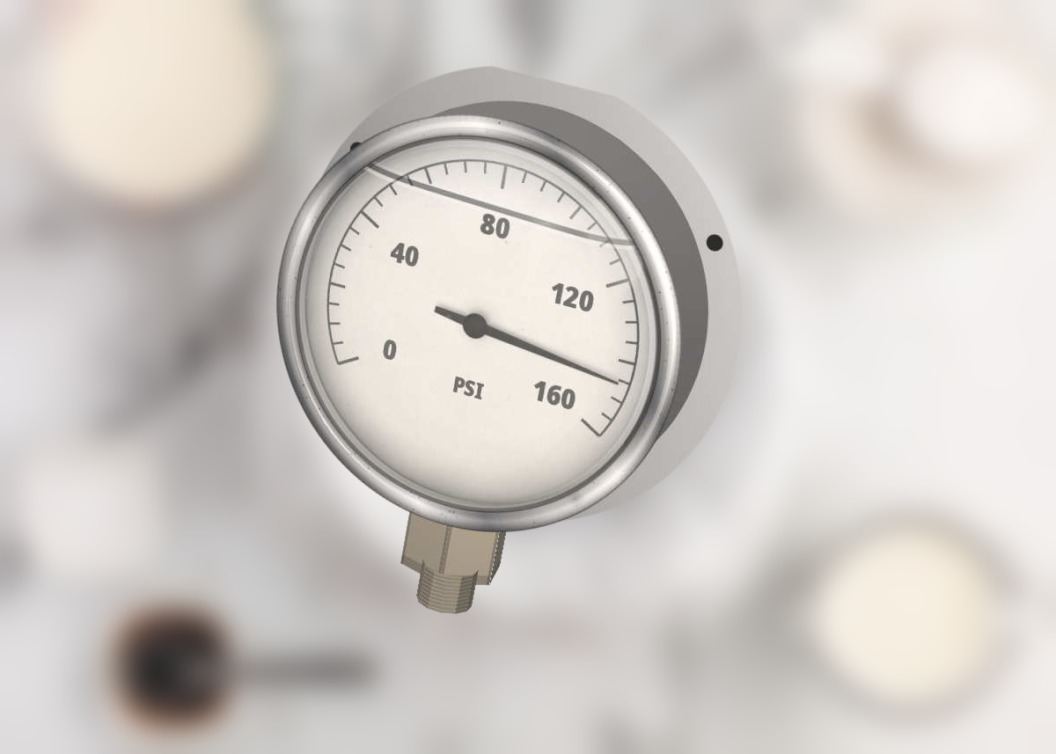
145 psi
